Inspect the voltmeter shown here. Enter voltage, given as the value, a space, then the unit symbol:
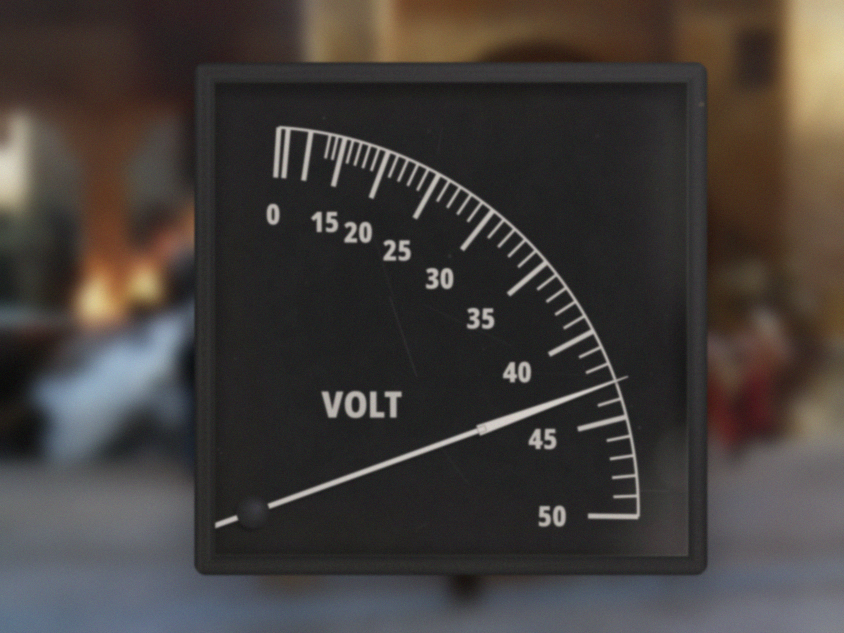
43 V
